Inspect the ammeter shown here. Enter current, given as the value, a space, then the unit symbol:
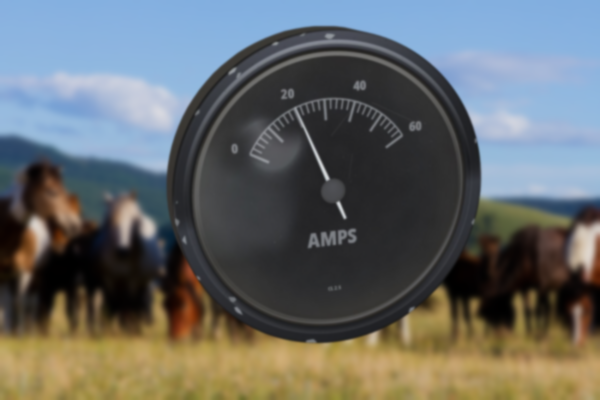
20 A
